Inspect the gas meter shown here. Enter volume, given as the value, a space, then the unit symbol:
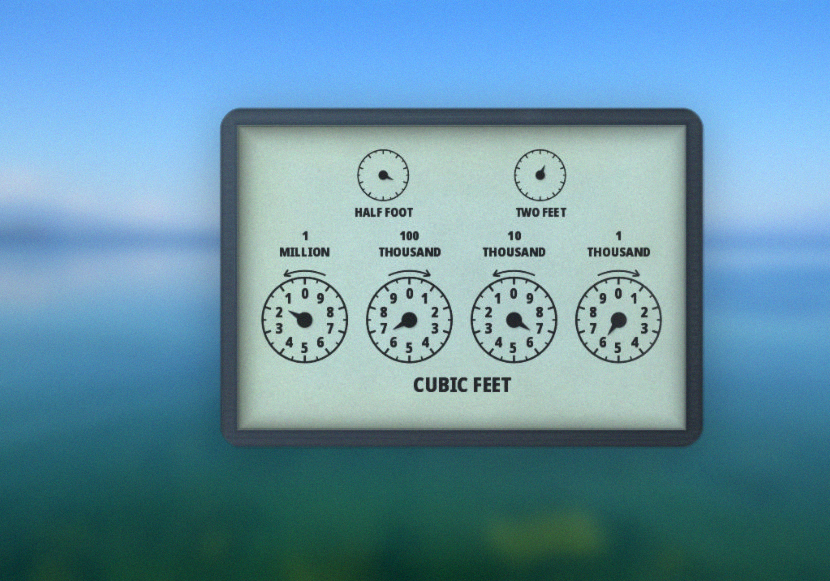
166600 ft³
